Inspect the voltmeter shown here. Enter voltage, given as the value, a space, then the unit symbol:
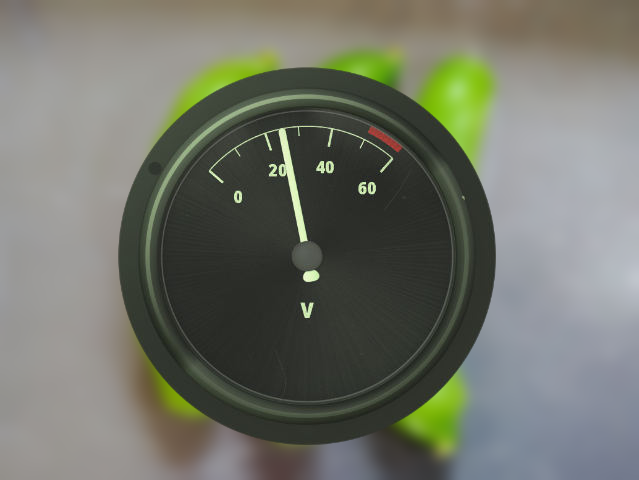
25 V
